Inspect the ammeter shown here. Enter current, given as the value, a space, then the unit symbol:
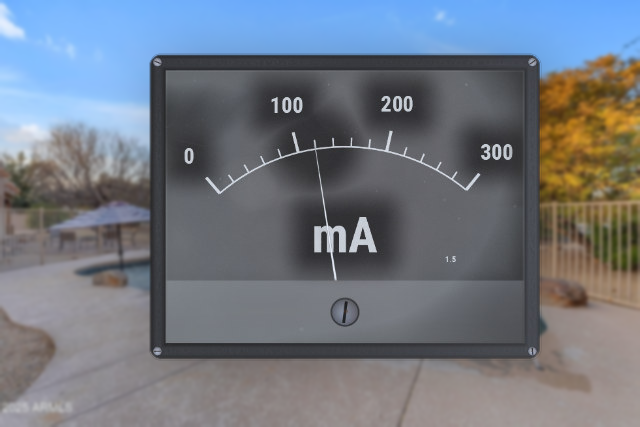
120 mA
